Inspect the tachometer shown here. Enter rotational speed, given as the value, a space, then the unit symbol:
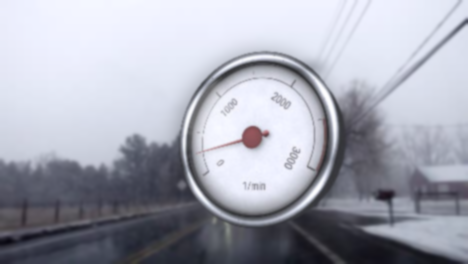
250 rpm
